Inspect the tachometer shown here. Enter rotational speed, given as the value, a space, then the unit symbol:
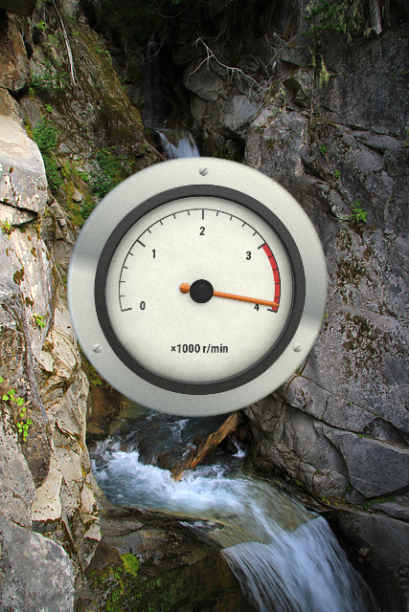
3900 rpm
